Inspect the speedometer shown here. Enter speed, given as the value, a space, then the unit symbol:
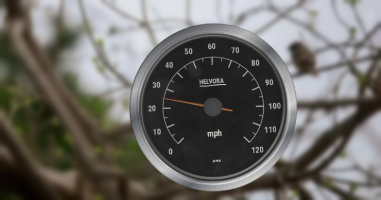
25 mph
